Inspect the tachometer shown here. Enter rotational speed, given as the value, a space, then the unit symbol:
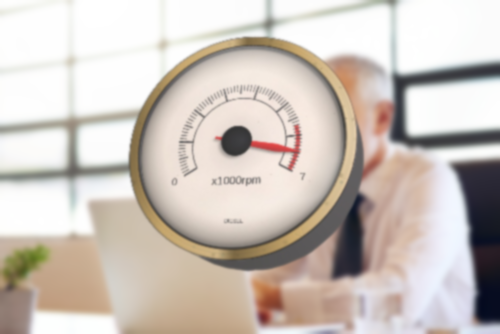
6500 rpm
